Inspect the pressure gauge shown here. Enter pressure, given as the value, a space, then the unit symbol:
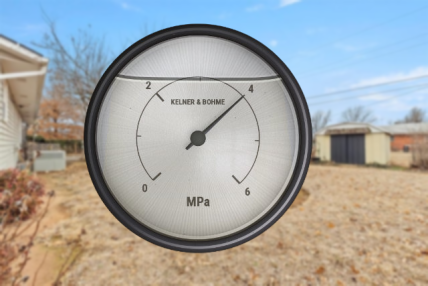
4 MPa
